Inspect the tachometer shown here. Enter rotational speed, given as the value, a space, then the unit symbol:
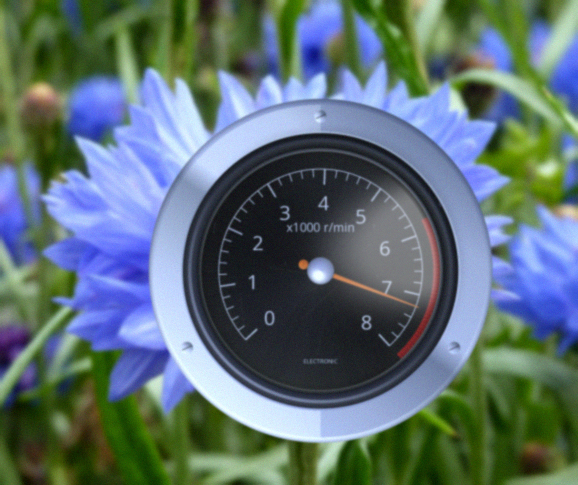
7200 rpm
